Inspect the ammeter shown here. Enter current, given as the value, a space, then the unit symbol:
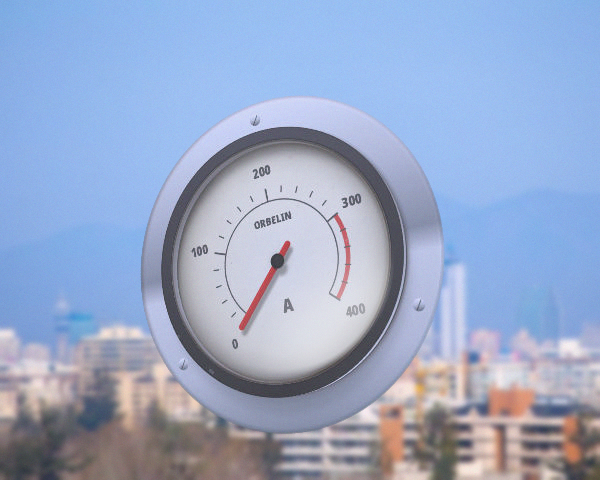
0 A
